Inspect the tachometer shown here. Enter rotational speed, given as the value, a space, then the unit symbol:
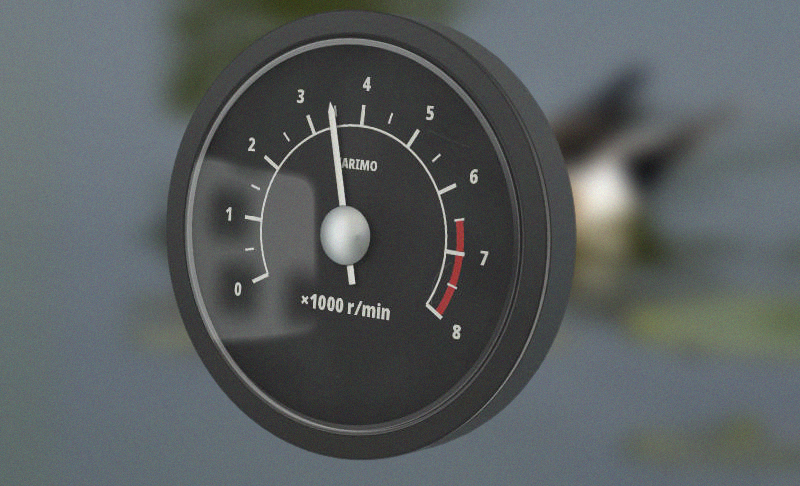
3500 rpm
